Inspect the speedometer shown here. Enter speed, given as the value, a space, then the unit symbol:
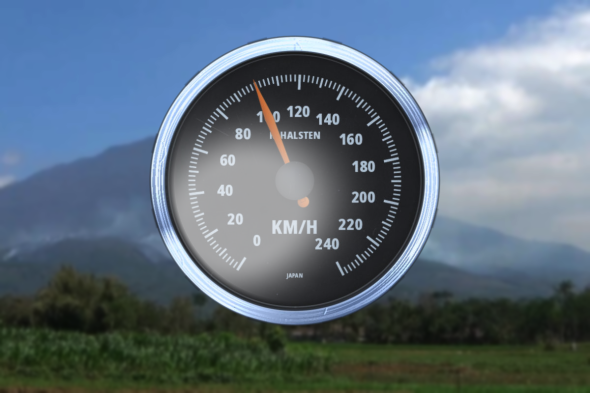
100 km/h
